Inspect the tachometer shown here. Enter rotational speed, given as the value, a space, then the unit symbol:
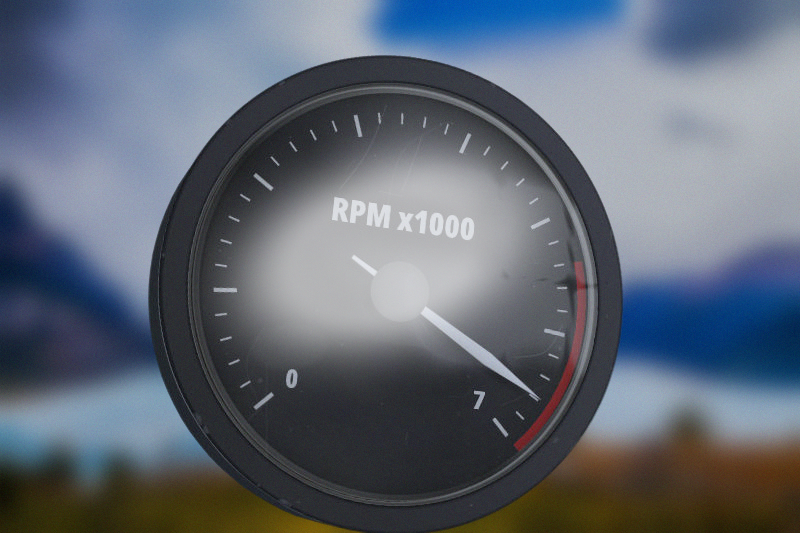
6600 rpm
